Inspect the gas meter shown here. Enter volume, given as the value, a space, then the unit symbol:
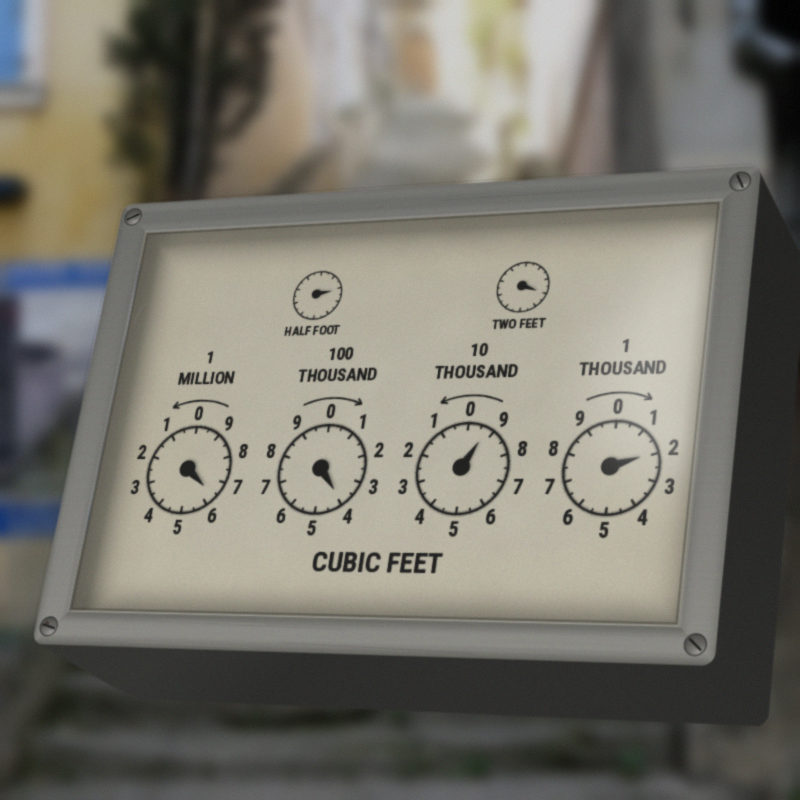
639200 ft³
